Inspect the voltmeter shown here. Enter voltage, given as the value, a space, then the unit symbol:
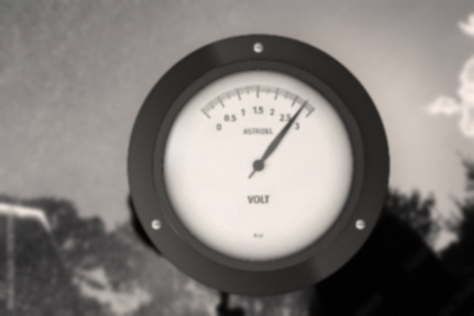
2.75 V
